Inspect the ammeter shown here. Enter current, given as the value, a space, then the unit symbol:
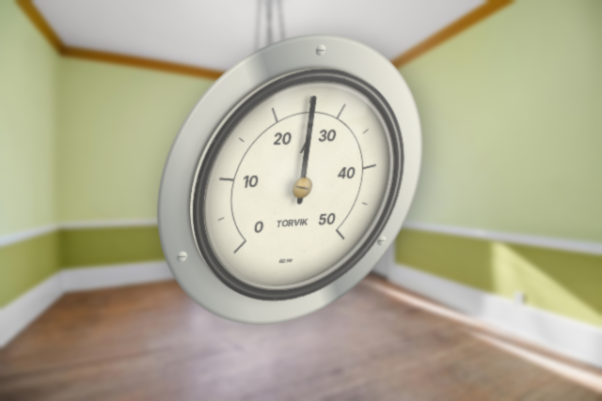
25 A
